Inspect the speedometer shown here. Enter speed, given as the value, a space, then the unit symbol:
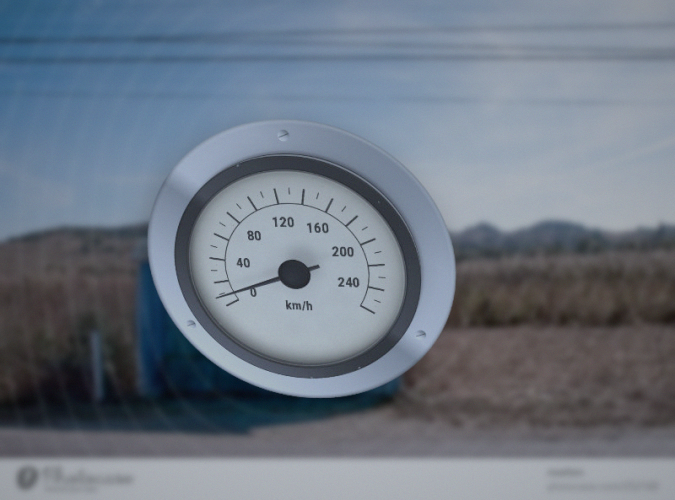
10 km/h
